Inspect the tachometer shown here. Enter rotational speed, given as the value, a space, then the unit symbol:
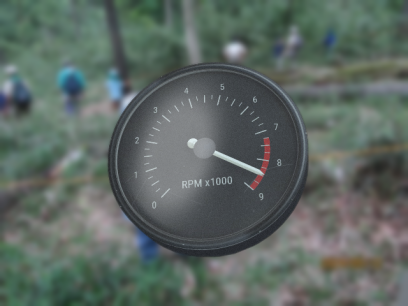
8500 rpm
